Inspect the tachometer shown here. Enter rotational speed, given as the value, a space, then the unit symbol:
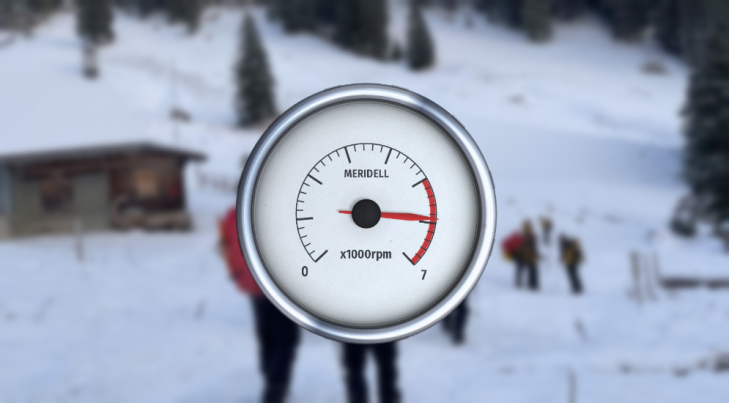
5900 rpm
